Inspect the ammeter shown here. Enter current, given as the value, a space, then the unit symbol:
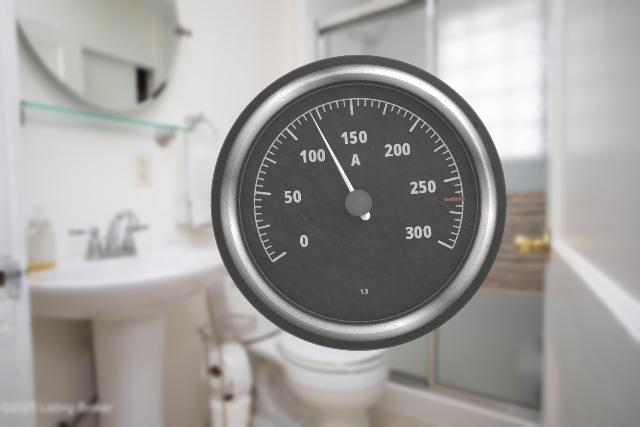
120 A
